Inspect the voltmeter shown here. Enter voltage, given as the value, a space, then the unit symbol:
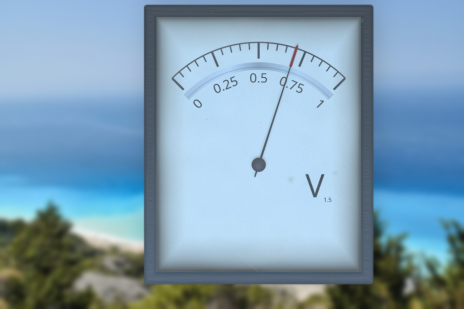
0.7 V
